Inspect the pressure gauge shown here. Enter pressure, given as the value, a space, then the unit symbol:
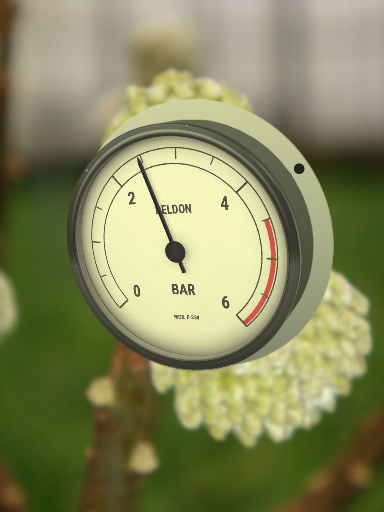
2.5 bar
